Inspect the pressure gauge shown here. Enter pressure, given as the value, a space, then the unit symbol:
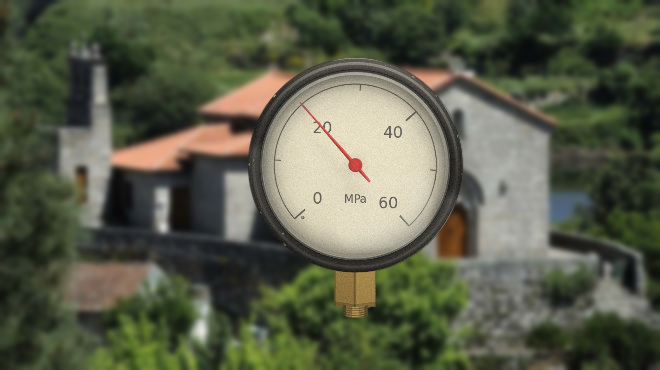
20 MPa
